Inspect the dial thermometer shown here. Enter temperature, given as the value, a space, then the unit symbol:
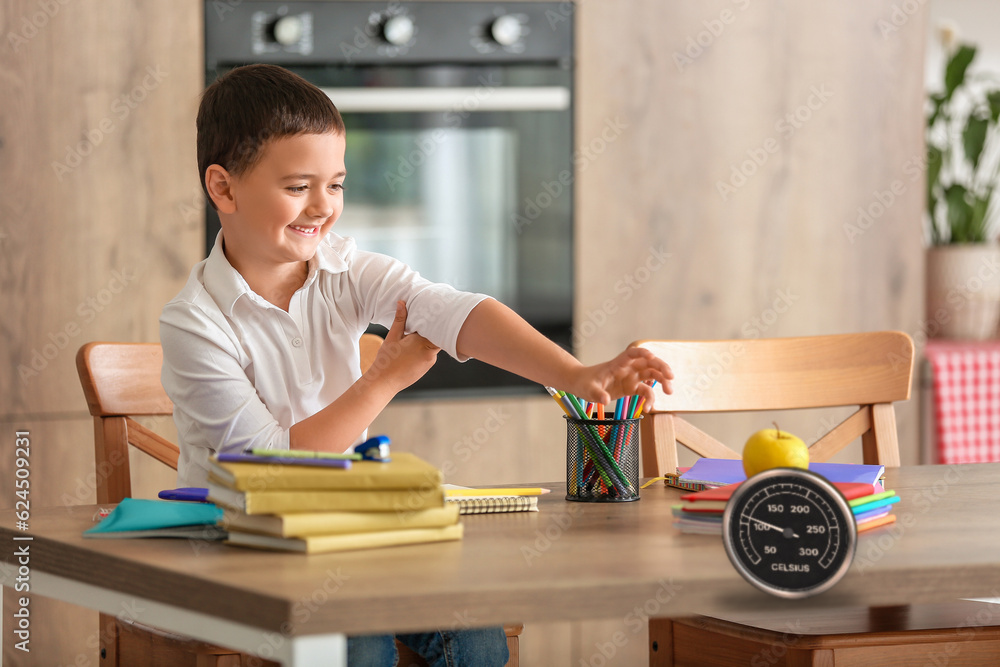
110 °C
